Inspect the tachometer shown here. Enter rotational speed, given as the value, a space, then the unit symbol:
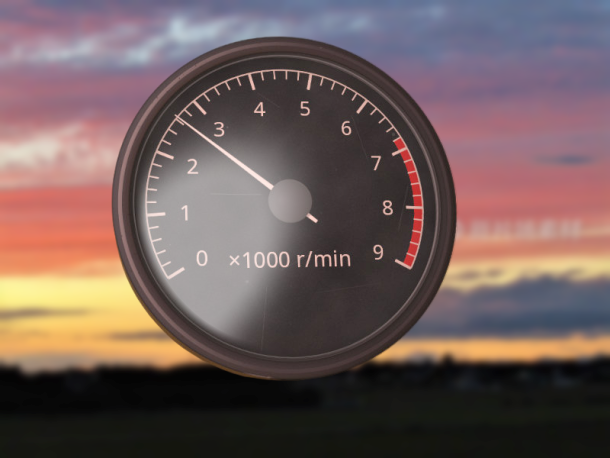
2600 rpm
